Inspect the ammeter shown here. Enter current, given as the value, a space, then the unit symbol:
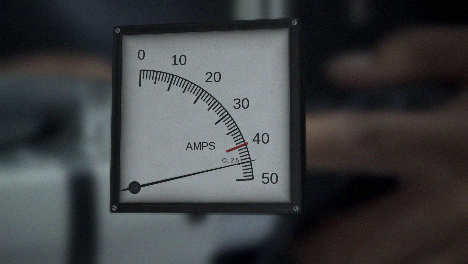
45 A
